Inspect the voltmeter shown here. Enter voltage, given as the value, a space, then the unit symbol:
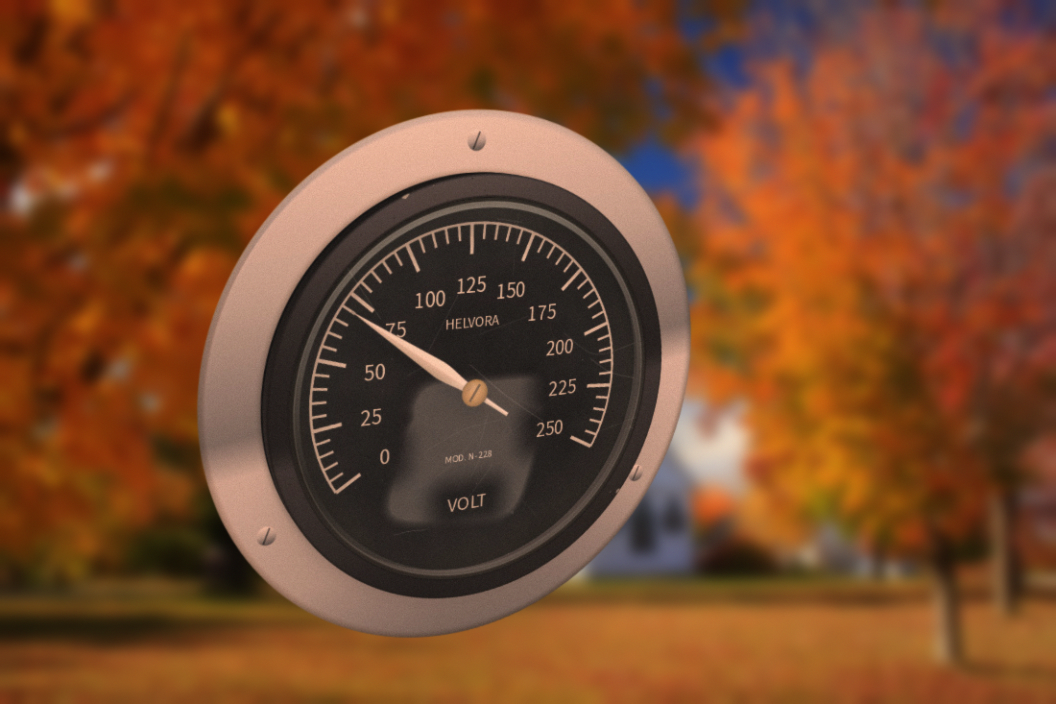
70 V
